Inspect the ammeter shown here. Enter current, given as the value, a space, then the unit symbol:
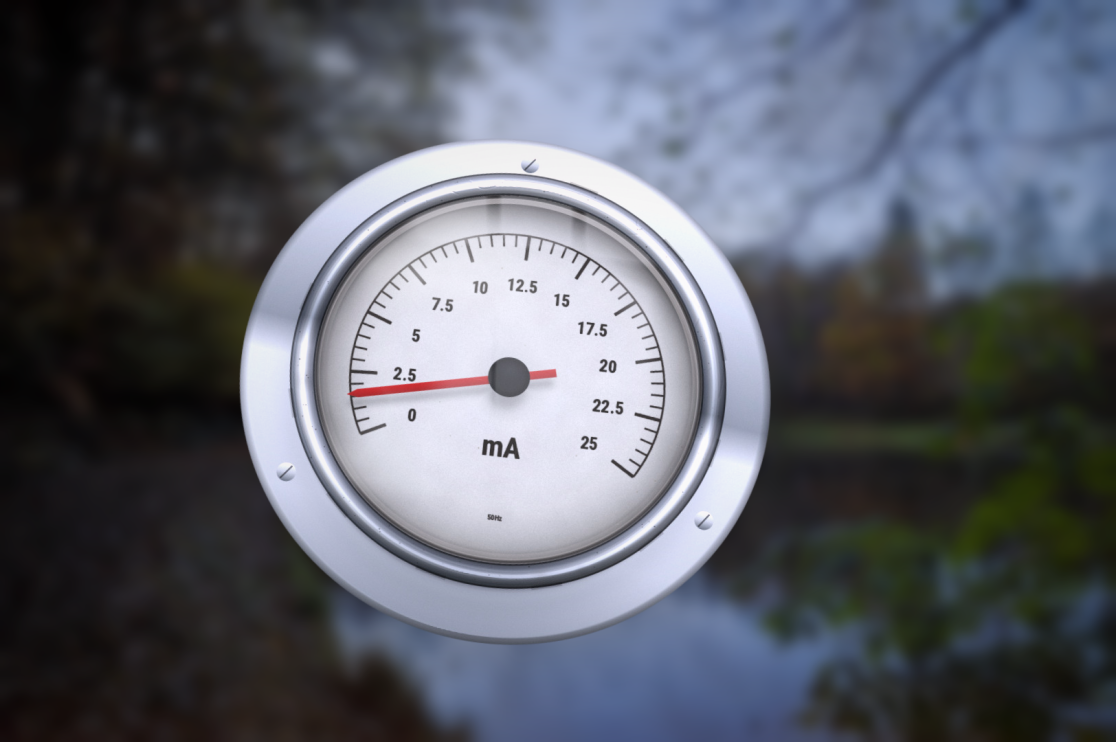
1.5 mA
